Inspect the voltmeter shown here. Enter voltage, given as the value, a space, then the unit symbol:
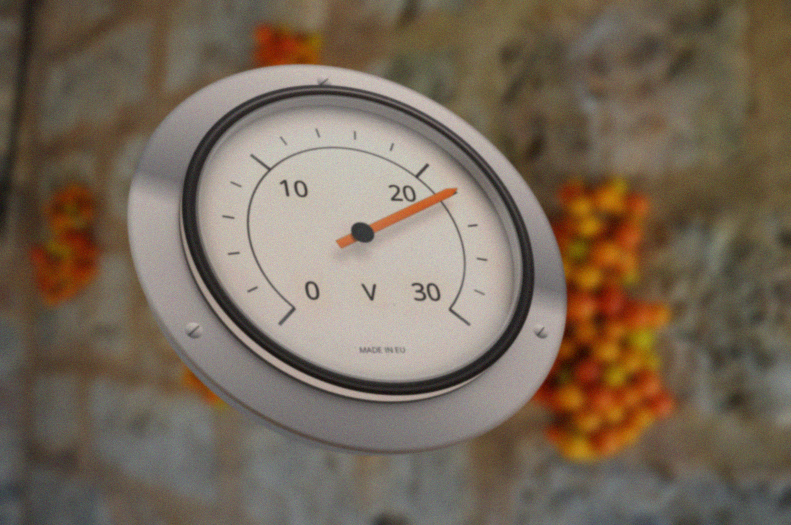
22 V
